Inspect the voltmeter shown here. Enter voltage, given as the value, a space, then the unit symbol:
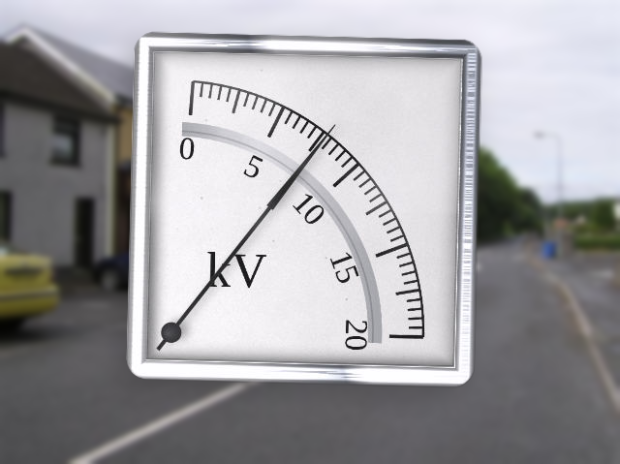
7.75 kV
